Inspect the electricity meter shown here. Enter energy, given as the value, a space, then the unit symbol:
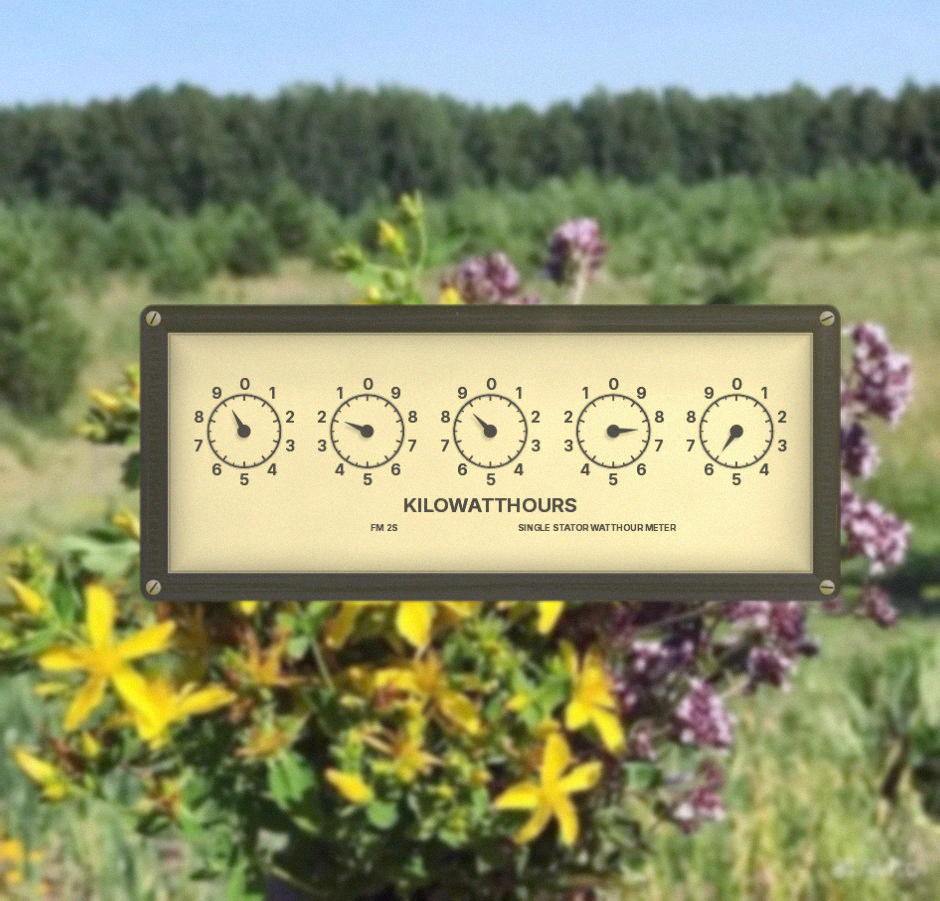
91876 kWh
